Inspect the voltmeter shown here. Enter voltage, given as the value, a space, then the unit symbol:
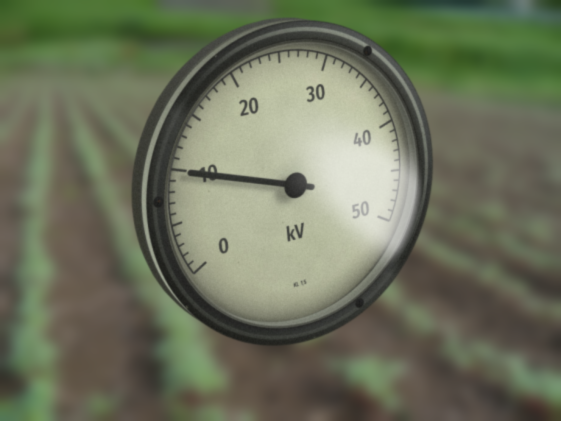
10 kV
